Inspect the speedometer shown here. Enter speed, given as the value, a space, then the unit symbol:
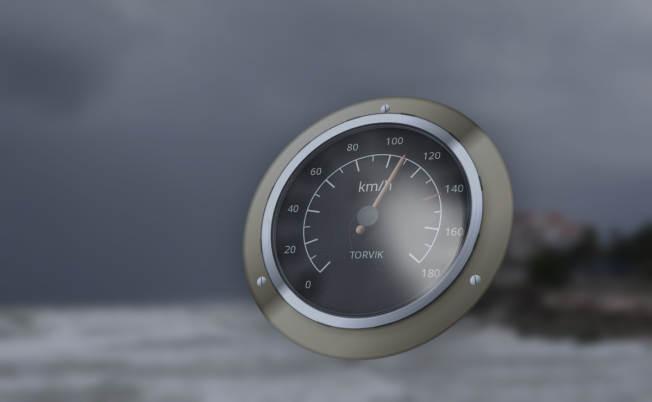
110 km/h
